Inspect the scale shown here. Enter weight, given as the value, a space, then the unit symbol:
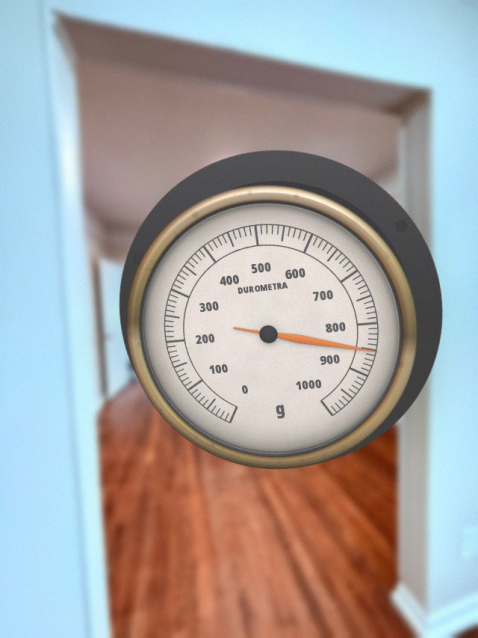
850 g
